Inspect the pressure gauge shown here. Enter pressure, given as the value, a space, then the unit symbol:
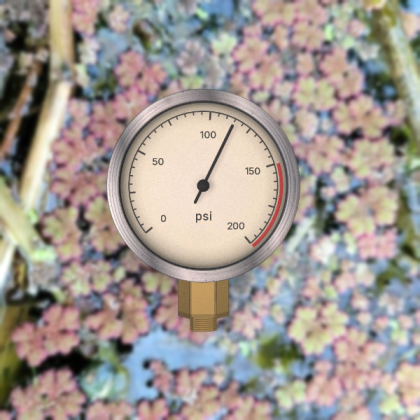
115 psi
